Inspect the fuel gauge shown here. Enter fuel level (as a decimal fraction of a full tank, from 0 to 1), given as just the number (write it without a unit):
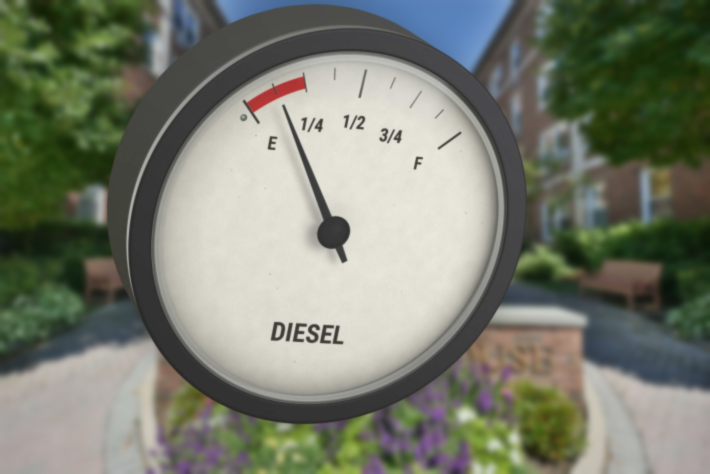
0.125
